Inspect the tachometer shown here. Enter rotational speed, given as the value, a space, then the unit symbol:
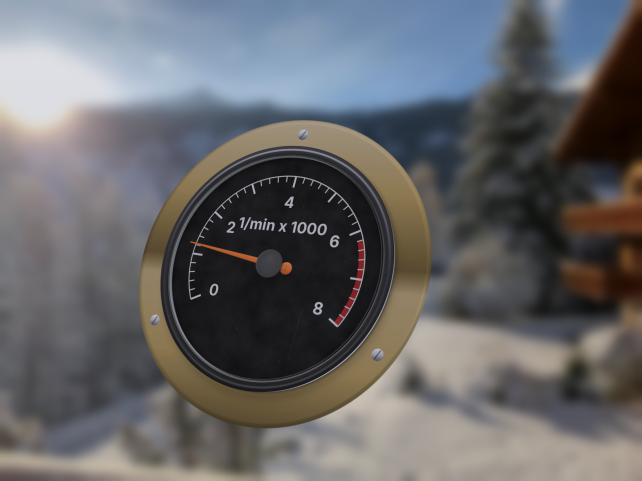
1200 rpm
